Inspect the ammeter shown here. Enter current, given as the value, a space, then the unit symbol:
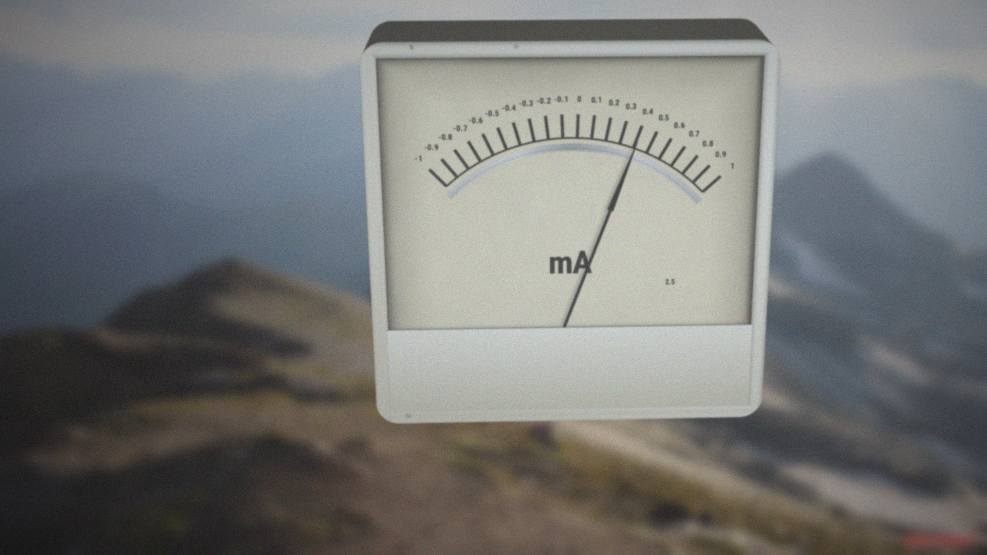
0.4 mA
